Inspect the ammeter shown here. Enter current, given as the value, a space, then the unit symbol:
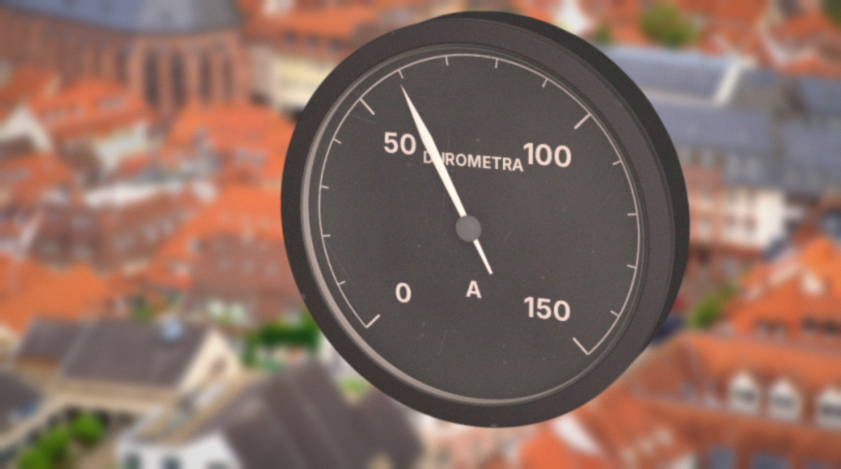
60 A
